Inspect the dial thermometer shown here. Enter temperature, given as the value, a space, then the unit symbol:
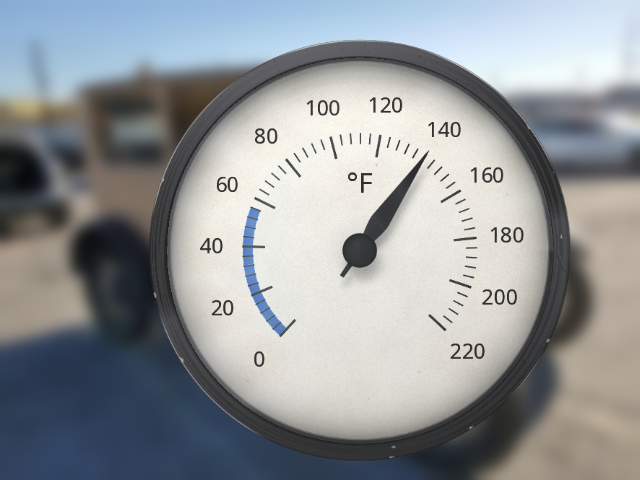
140 °F
